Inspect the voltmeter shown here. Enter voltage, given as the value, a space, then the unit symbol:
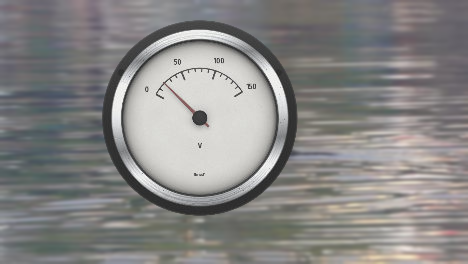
20 V
